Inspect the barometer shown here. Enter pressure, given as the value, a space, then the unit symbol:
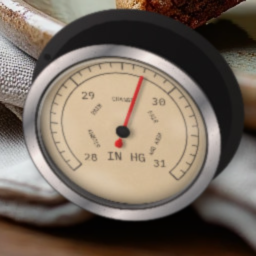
29.7 inHg
